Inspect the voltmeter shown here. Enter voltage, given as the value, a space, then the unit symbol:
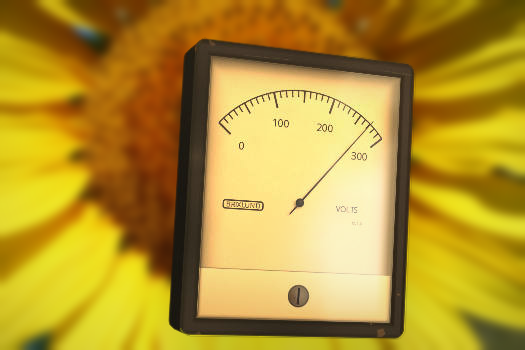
270 V
